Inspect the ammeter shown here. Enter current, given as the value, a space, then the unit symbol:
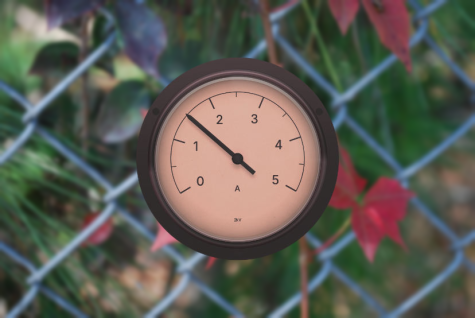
1.5 A
